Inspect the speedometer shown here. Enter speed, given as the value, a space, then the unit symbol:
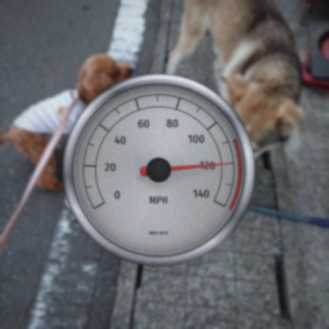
120 mph
